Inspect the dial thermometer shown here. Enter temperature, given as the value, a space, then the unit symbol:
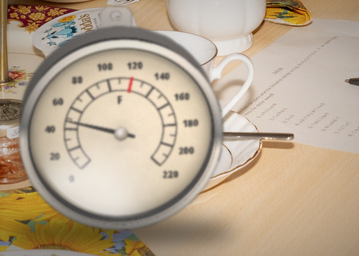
50 °F
